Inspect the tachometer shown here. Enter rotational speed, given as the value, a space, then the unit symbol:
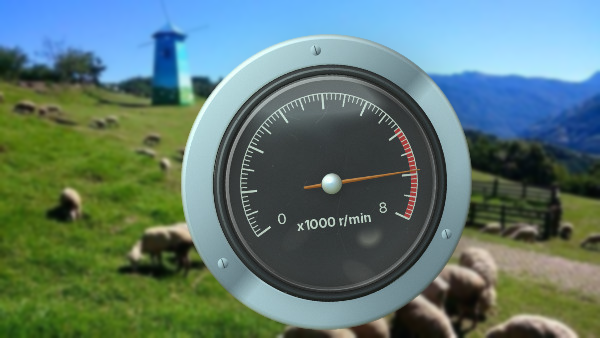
6900 rpm
